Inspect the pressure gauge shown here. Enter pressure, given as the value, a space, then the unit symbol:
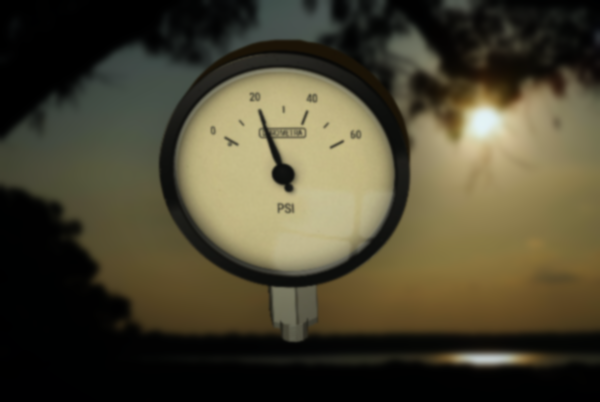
20 psi
